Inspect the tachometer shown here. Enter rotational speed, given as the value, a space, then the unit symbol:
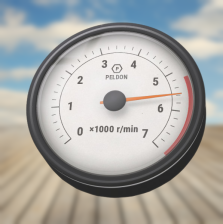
5600 rpm
